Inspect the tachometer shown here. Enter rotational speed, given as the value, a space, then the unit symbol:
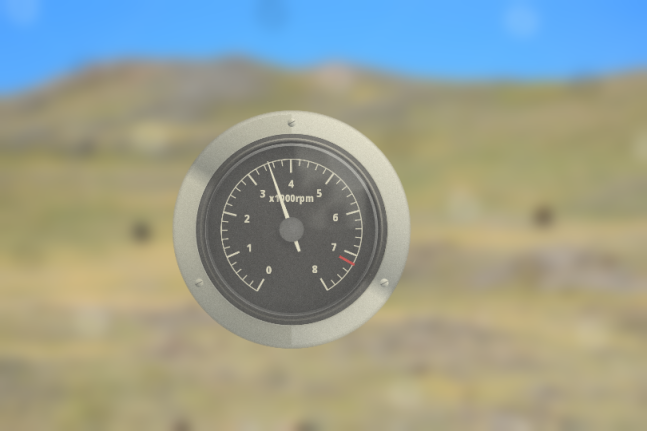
3500 rpm
